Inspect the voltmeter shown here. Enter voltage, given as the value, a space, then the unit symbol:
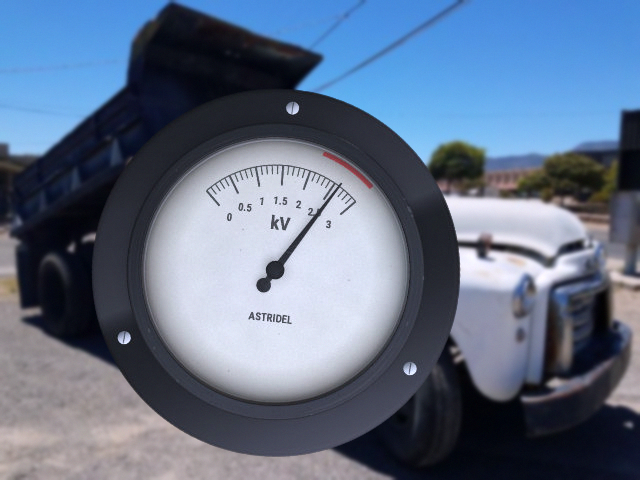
2.6 kV
